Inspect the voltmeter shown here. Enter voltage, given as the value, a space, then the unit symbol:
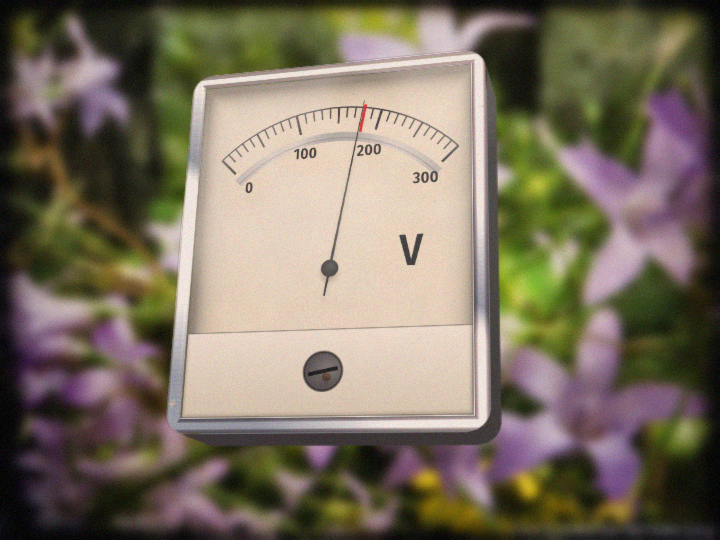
180 V
